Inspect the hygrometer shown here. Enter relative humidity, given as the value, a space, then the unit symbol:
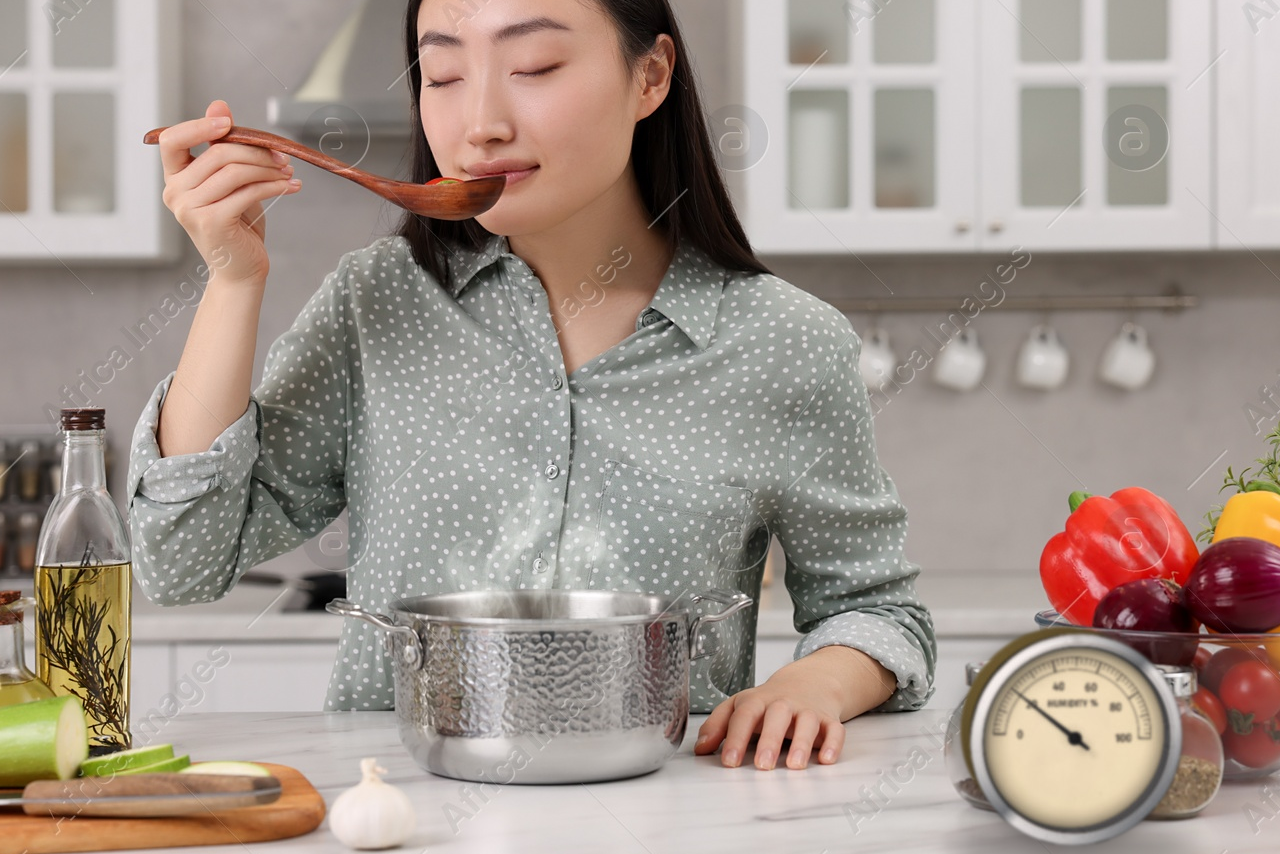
20 %
